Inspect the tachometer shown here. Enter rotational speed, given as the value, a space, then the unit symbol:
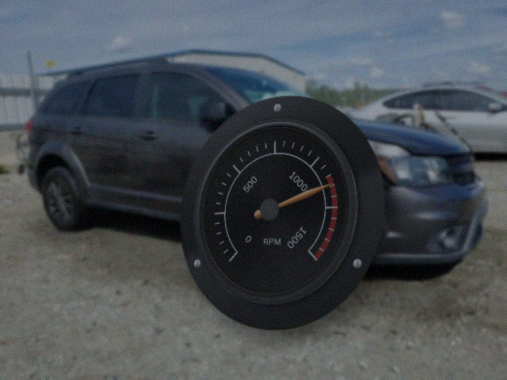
1150 rpm
